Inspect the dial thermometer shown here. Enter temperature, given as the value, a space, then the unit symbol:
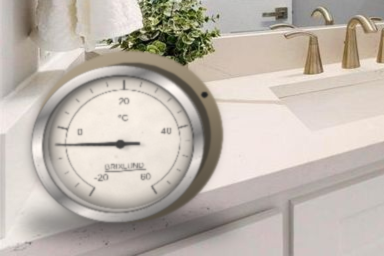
-4 °C
